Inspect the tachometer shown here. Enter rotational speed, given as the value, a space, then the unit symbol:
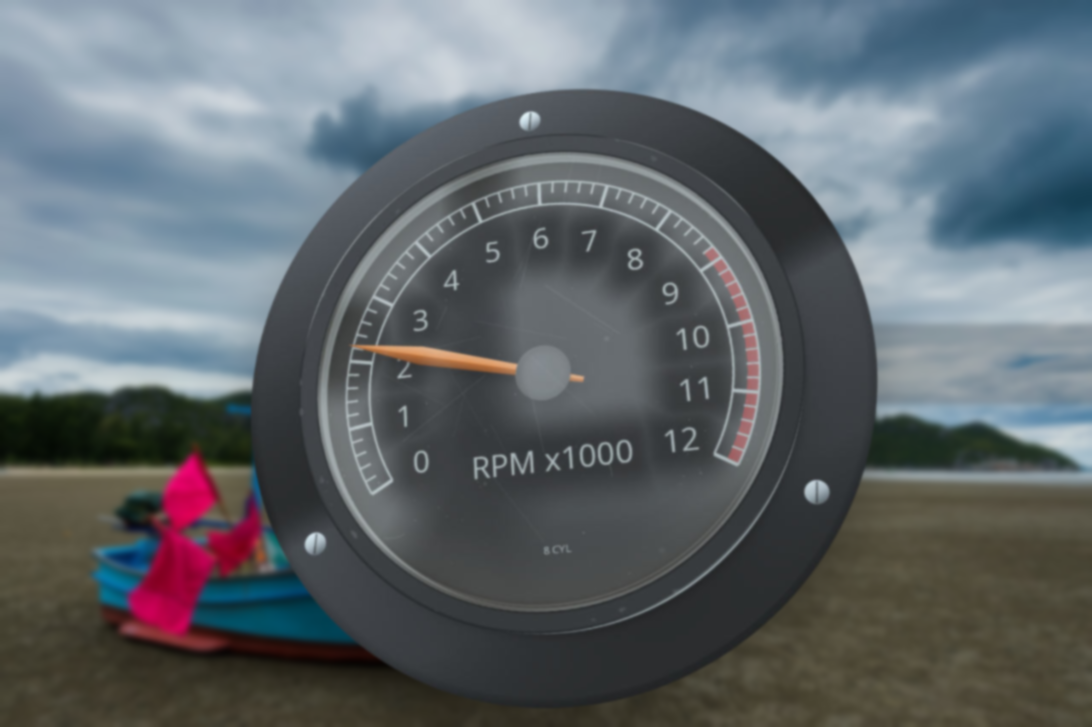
2200 rpm
